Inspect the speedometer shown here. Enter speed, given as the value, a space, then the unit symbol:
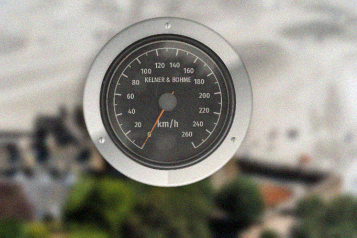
0 km/h
